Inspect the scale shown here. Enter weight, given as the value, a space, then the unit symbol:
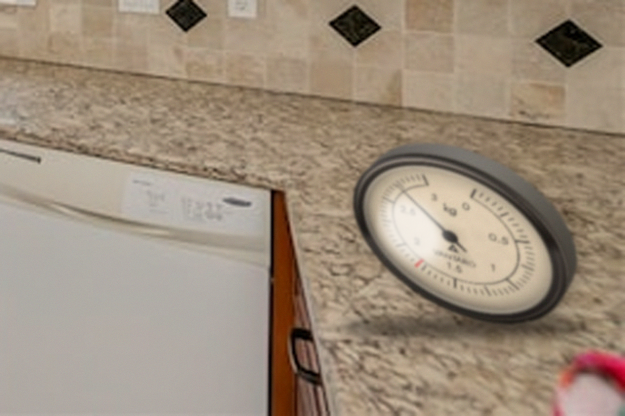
2.75 kg
